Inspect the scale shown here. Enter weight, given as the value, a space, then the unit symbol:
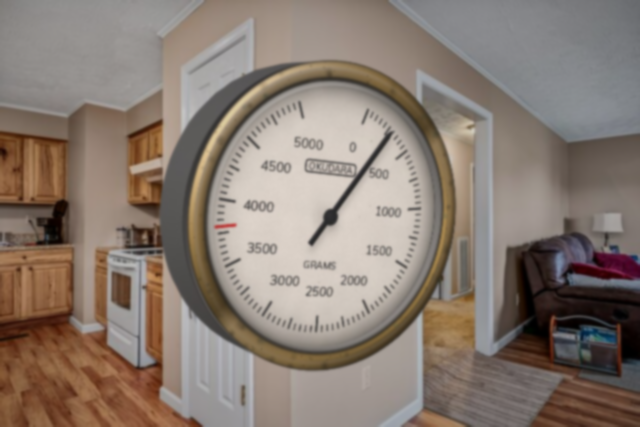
250 g
